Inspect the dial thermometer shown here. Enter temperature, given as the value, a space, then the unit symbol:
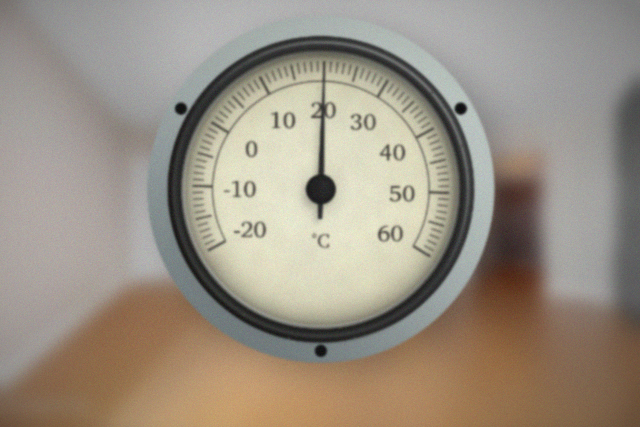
20 °C
